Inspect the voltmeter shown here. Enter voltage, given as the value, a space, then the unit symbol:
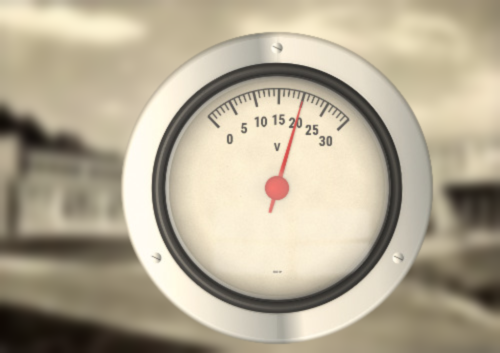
20 V
